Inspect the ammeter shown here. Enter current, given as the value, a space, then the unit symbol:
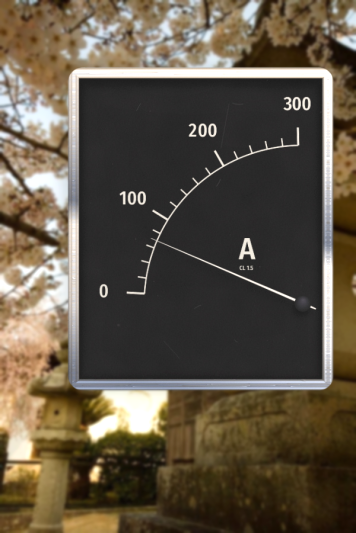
70 A
